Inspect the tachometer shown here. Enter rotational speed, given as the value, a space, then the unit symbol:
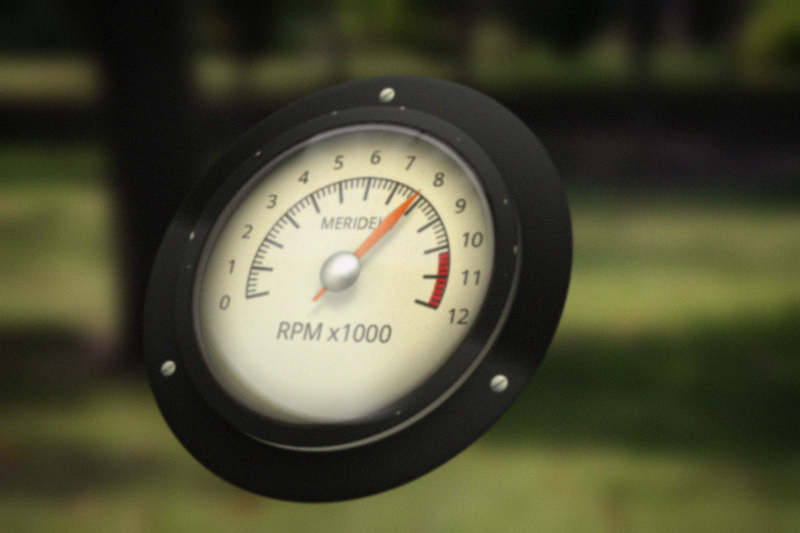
8000 rpm
